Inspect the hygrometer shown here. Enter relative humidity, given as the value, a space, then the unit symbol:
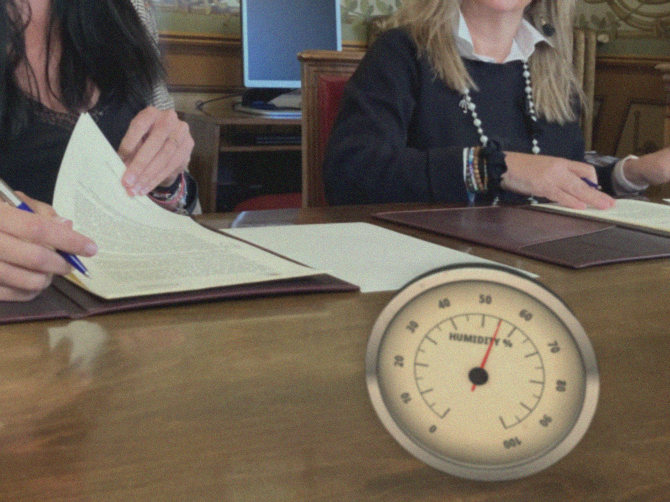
55 %
